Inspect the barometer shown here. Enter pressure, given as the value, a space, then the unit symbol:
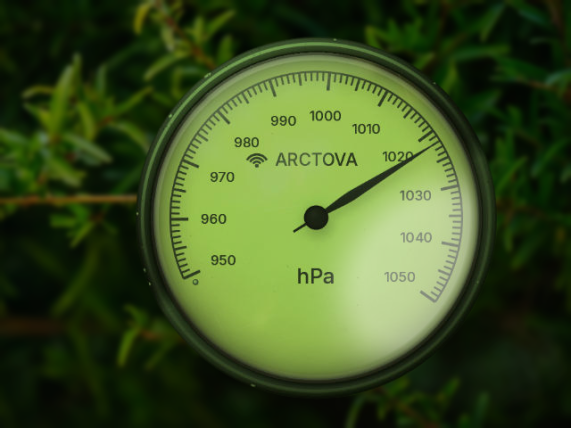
1022 hPa
